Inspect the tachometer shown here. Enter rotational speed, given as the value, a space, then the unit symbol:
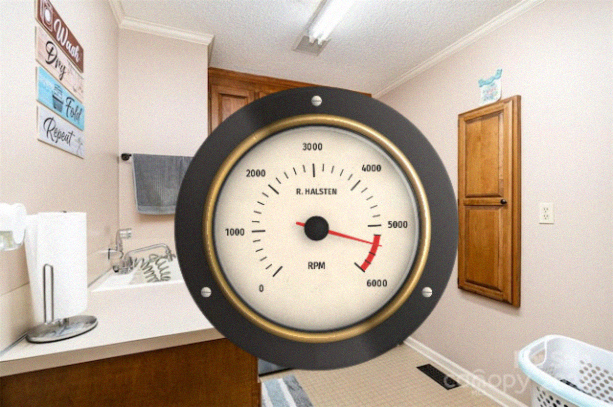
5400 rpm
